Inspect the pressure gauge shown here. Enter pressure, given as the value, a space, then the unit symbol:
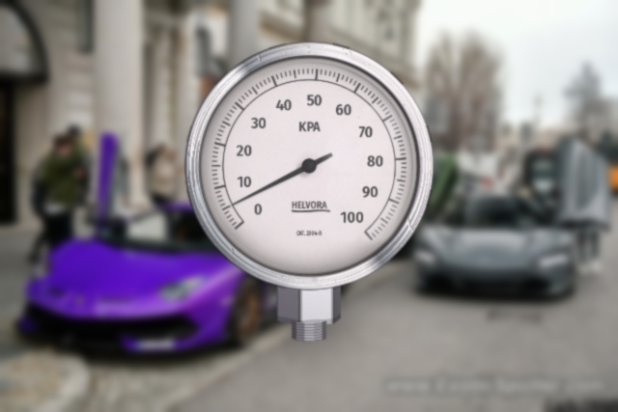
5 kPa
